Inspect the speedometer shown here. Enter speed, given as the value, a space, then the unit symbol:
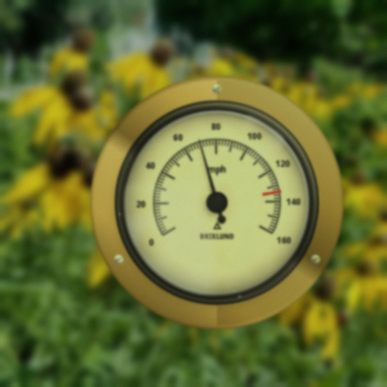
70 mph
